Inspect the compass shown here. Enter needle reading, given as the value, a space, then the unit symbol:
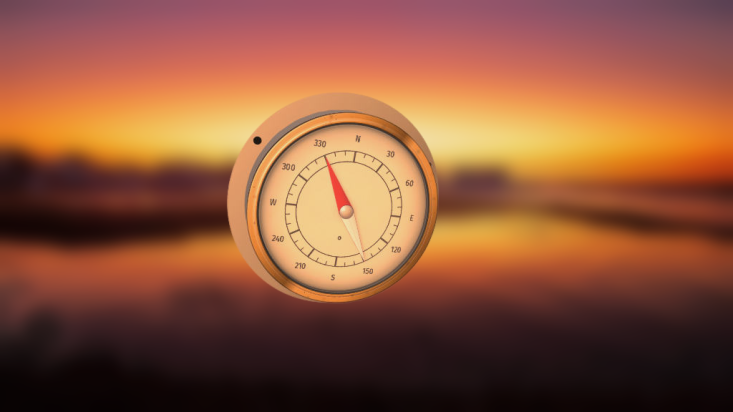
330 °
